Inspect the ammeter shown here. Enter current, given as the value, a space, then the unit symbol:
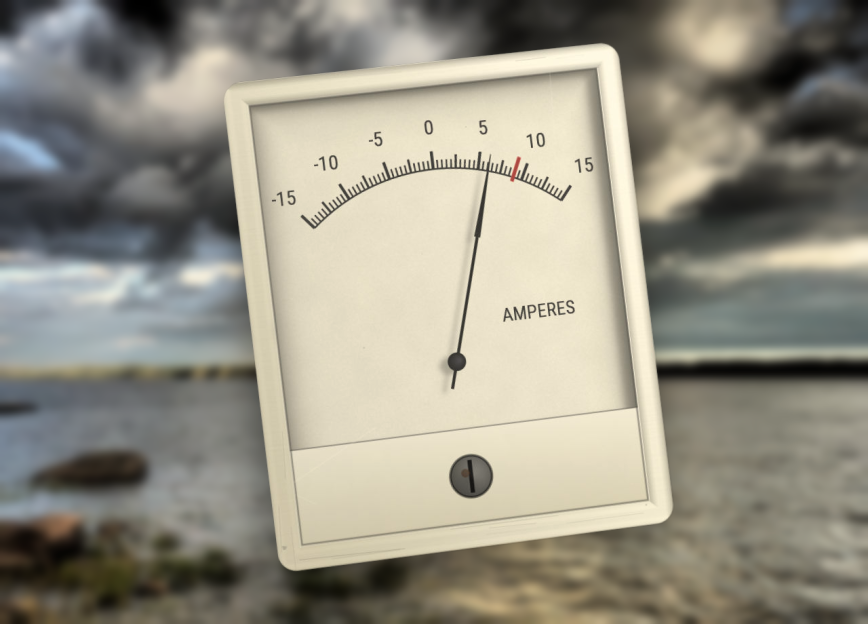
6 A
